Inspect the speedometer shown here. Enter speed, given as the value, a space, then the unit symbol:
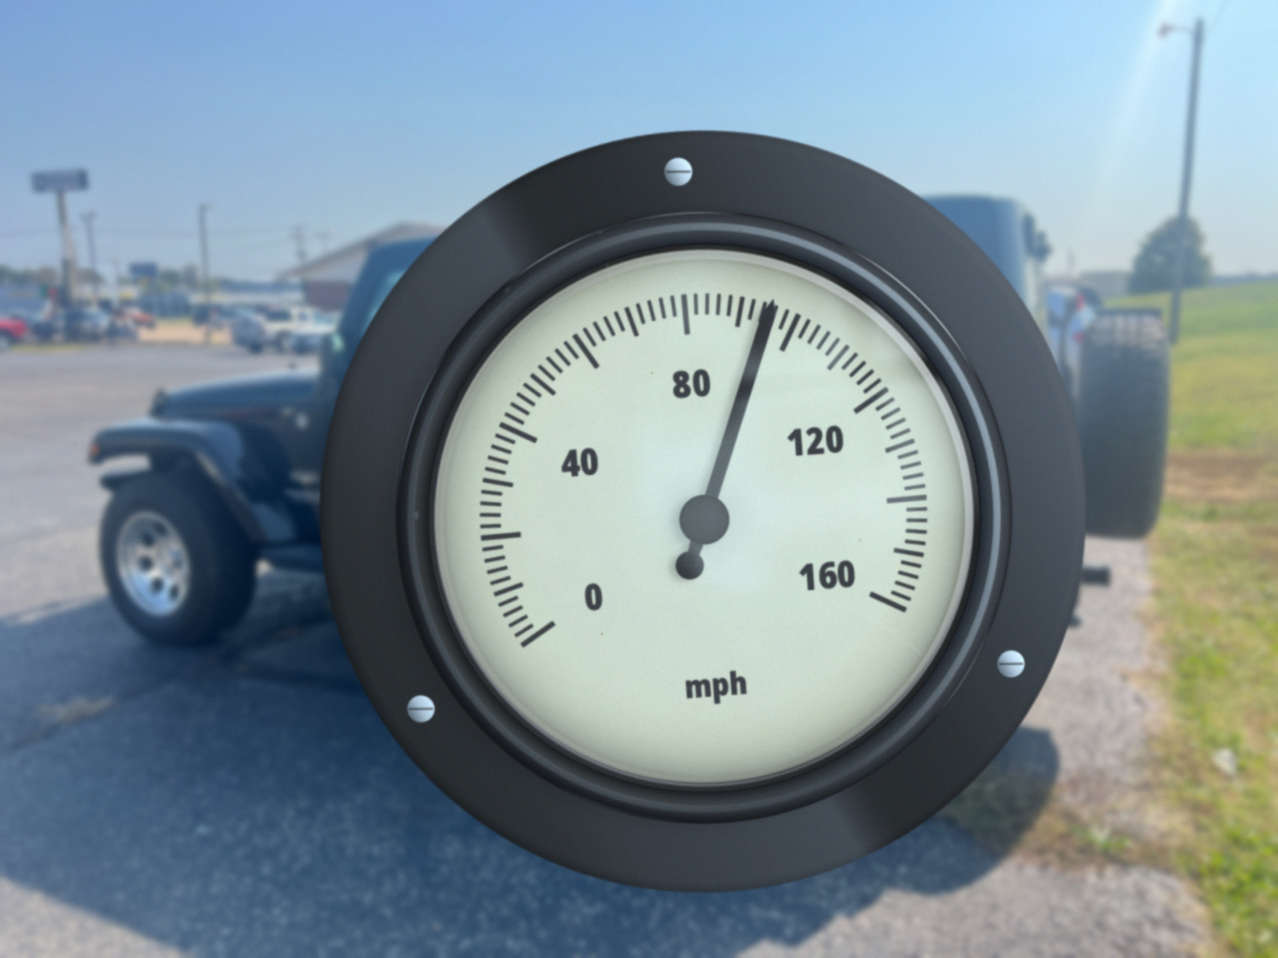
95 mph
